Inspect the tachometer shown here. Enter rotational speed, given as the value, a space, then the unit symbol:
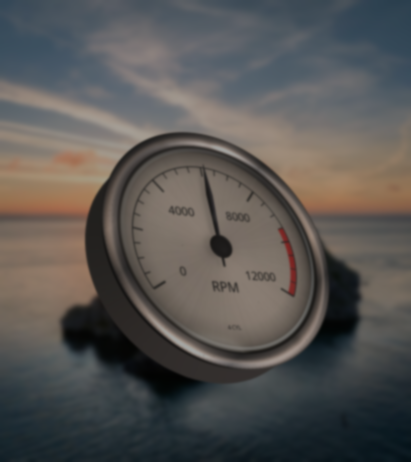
6000 rpm
